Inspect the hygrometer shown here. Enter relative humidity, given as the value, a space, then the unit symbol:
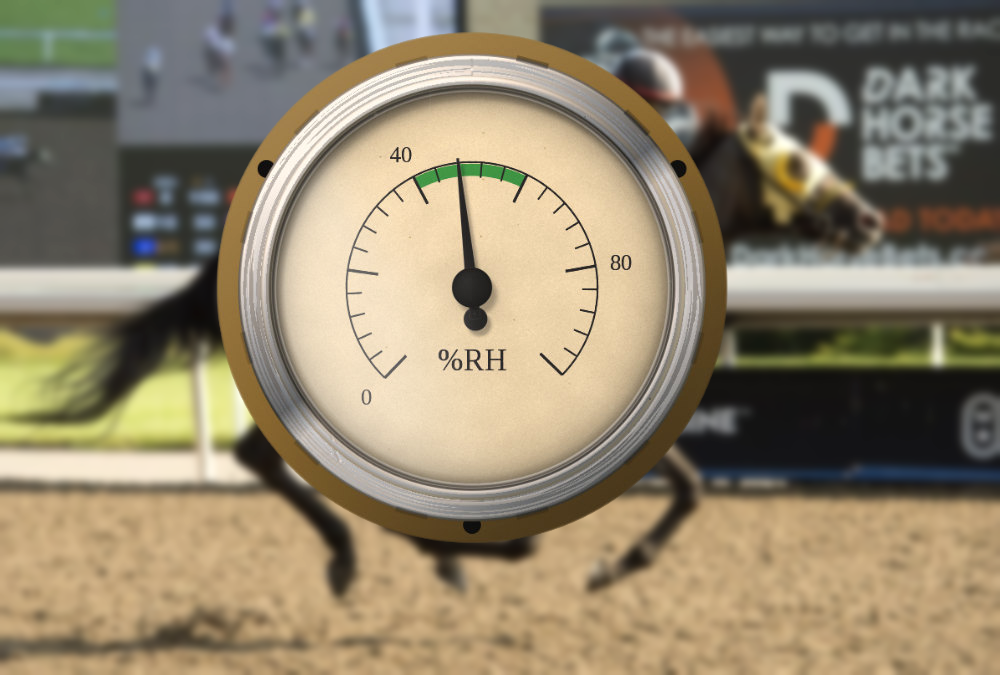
48 %
